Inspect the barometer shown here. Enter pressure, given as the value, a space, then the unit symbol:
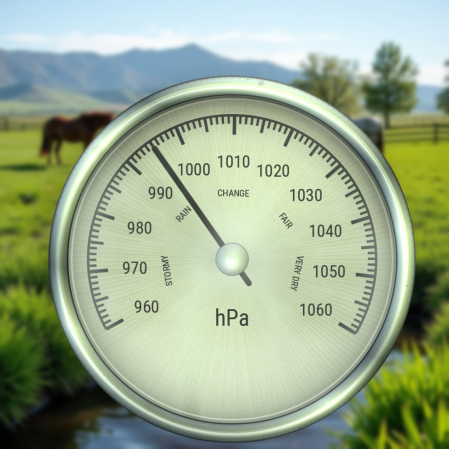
995 hPa
